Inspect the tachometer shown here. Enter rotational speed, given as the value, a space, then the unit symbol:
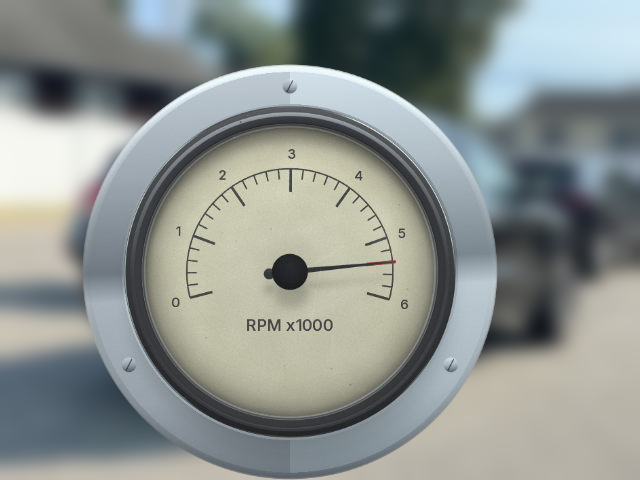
5400 rpm
